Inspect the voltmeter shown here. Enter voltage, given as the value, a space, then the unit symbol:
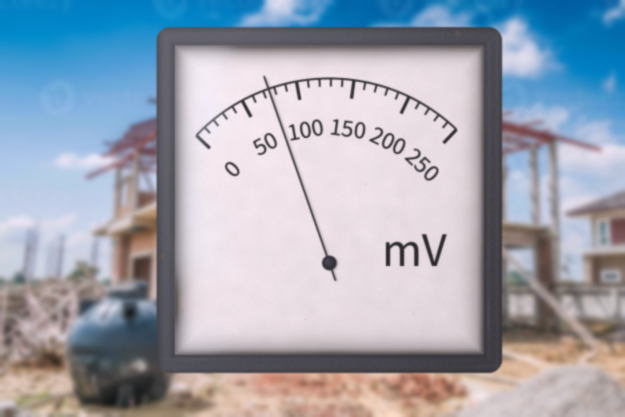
75 mV
